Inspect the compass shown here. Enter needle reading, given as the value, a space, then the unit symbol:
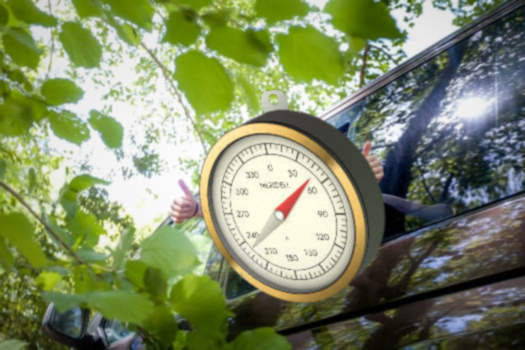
50 °
